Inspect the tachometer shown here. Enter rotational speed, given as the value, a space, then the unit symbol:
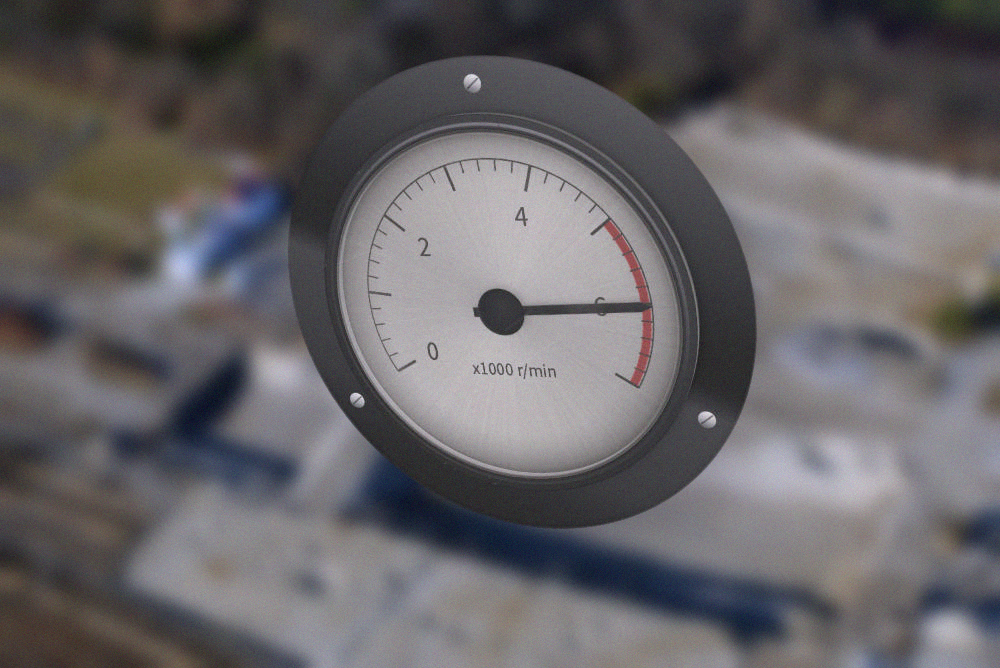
6000 rpm
